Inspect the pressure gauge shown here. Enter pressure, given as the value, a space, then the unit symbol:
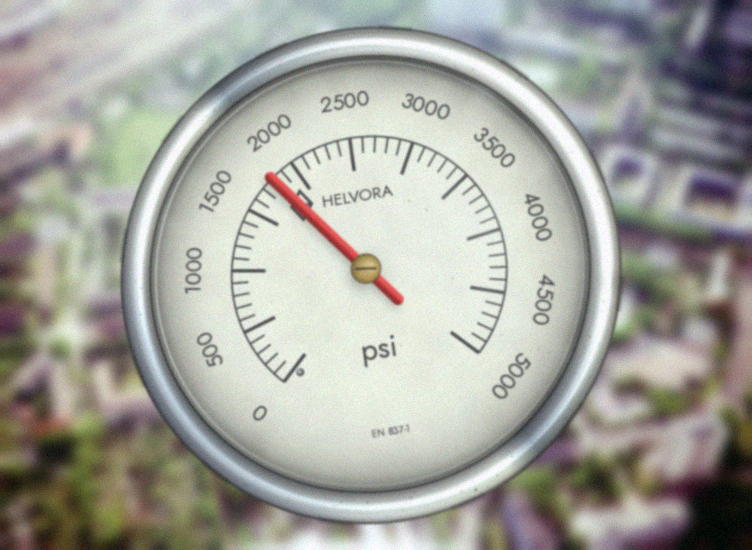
1800 psi
